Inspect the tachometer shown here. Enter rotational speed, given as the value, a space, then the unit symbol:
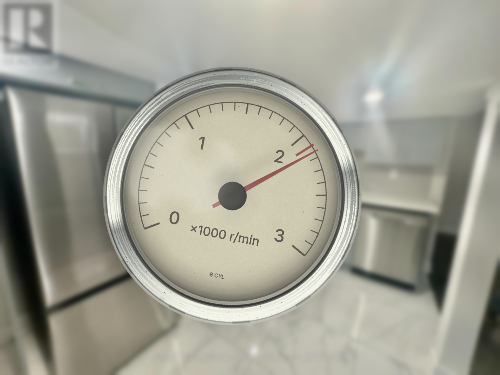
2150 rpm
